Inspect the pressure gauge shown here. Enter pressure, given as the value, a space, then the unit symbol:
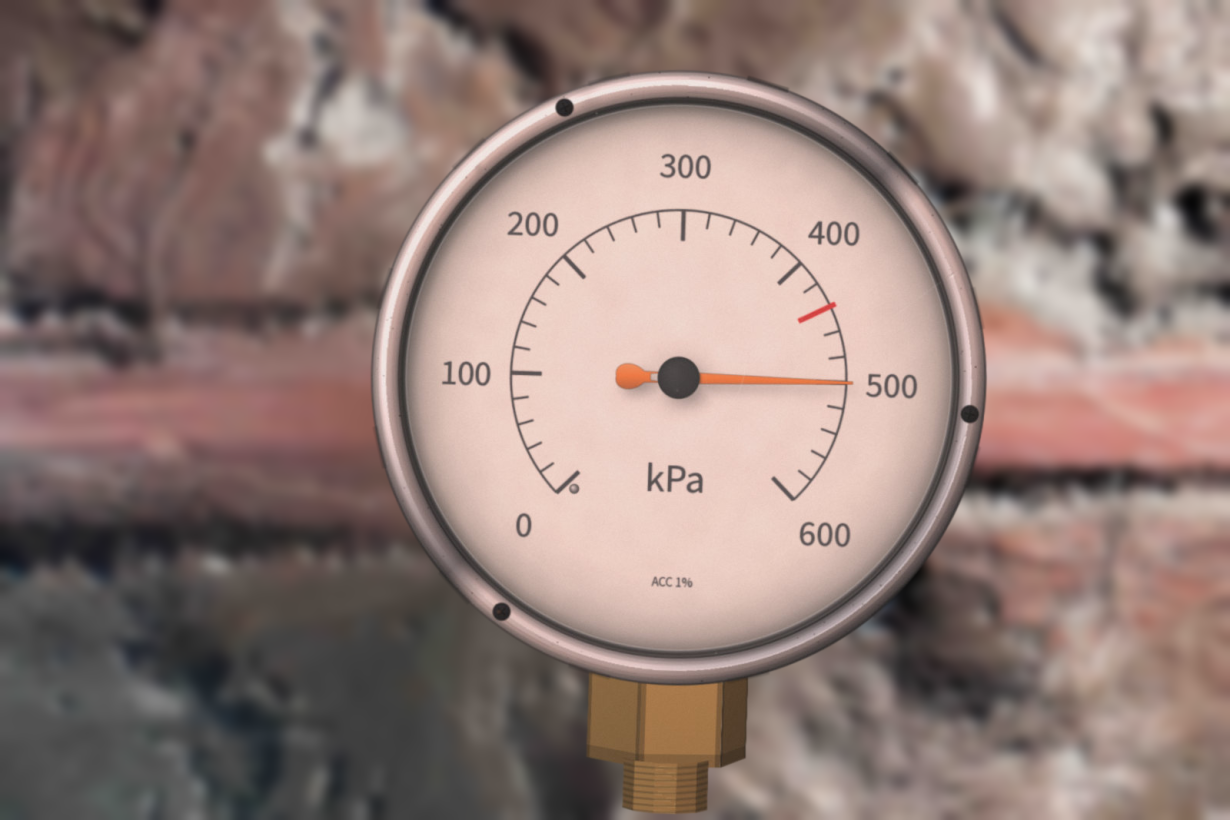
500 kPa
